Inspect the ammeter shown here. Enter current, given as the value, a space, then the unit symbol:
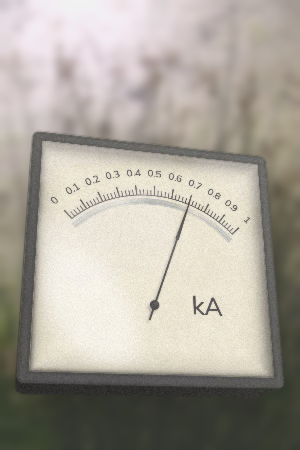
0.7 kA
